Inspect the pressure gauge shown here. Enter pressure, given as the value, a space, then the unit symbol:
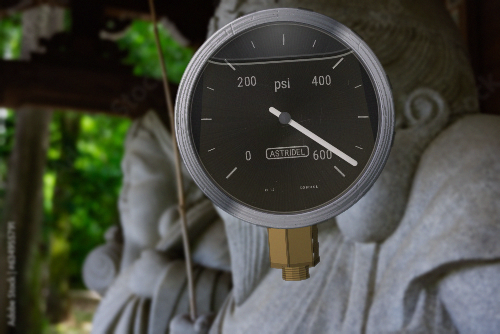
575 psi
